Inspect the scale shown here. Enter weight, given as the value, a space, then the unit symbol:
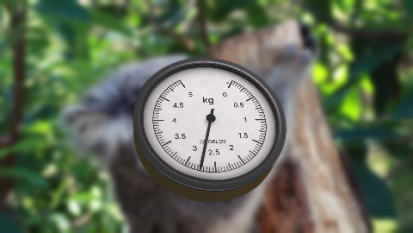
2.75 kg
